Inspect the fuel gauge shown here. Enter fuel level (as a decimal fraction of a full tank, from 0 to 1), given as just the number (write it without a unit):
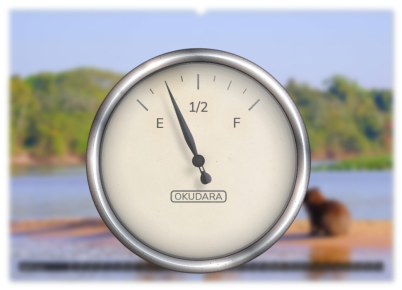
0.25
